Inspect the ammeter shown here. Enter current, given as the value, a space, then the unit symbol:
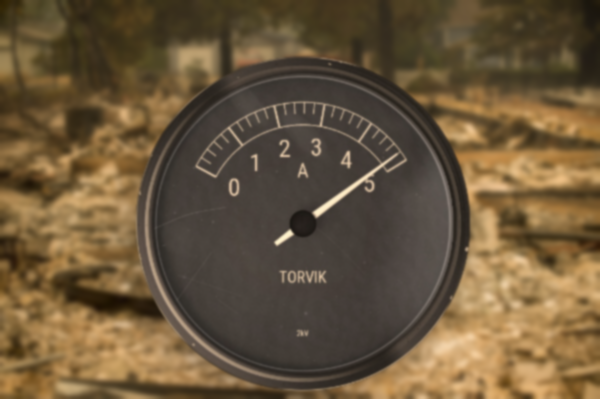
4.8 A
